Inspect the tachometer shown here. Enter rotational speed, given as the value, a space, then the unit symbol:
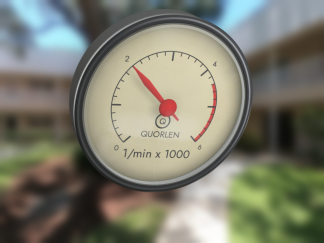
2000 rpm
